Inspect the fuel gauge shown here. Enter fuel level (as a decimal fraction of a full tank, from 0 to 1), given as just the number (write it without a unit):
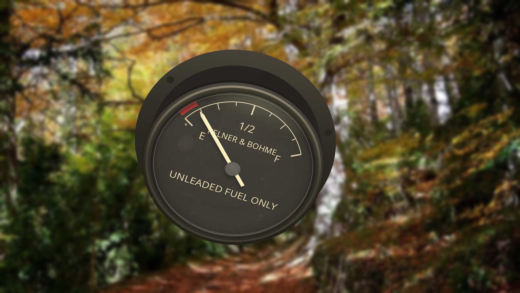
0.125
